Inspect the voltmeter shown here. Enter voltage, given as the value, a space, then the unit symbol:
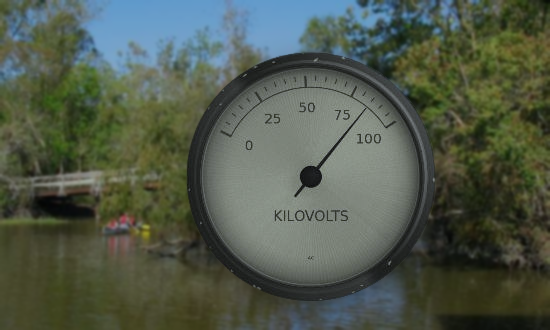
85 kV
